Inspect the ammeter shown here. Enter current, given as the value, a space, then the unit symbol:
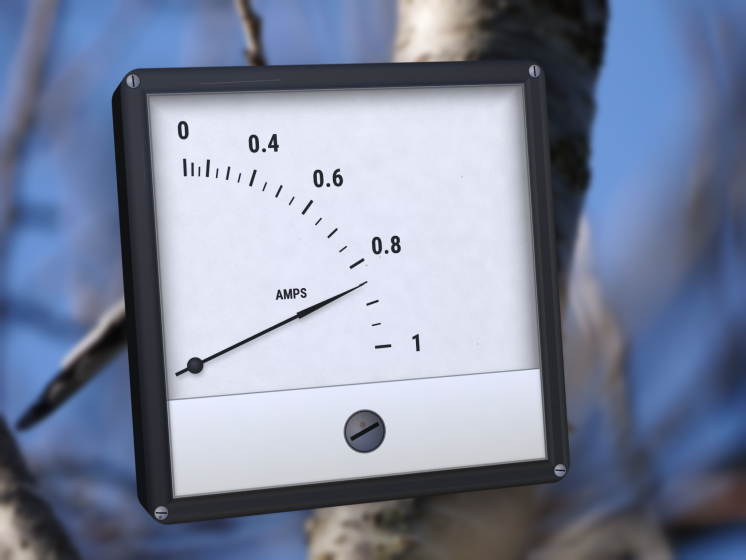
0.85 A
